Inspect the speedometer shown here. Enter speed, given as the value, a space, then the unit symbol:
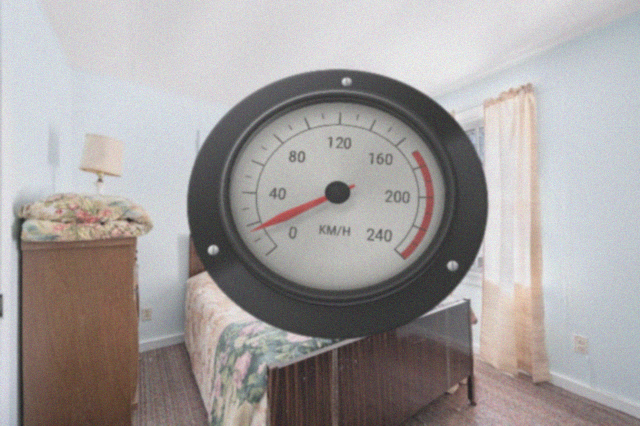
15 km/h
